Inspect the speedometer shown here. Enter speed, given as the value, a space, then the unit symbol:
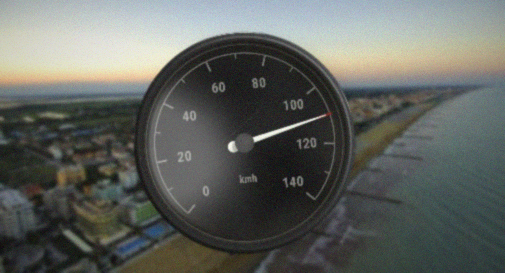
110 km/h
